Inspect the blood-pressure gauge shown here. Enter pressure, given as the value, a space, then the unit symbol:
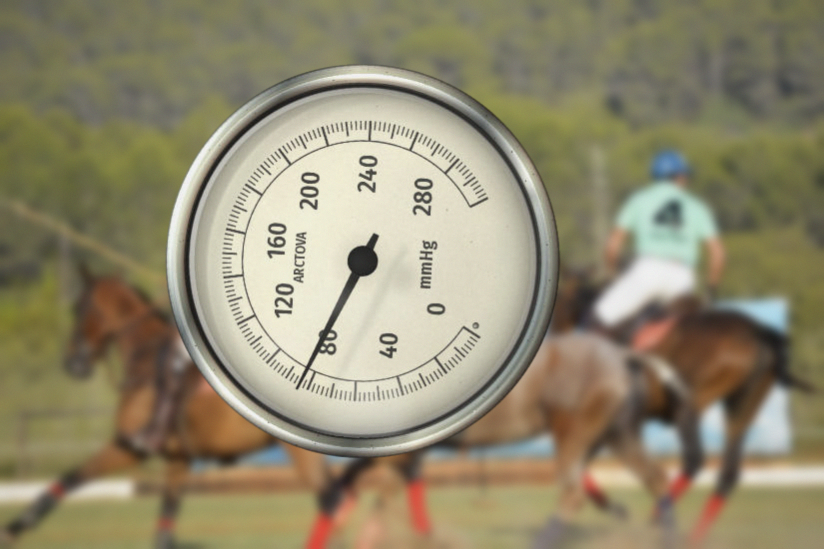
84 mmHg
